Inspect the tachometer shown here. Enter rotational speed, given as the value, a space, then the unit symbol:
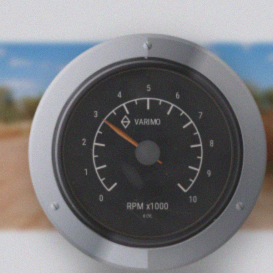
3000 rpm
